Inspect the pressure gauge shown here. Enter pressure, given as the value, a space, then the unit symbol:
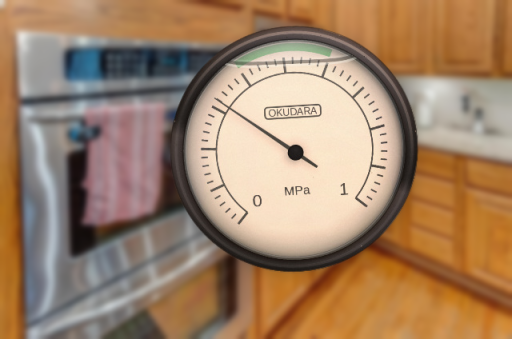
0.32 MPa
